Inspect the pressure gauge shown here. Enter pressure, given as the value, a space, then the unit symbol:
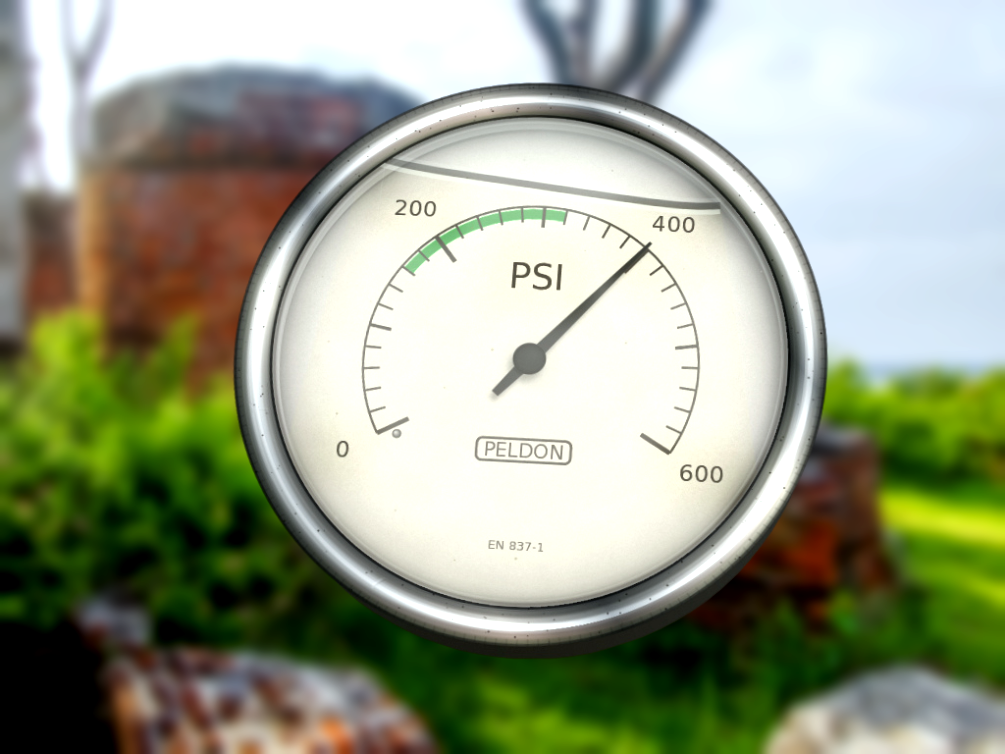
400 psi
